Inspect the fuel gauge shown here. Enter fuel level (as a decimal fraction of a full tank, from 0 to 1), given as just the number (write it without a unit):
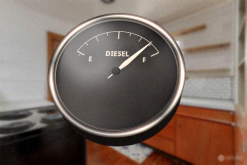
0.875
